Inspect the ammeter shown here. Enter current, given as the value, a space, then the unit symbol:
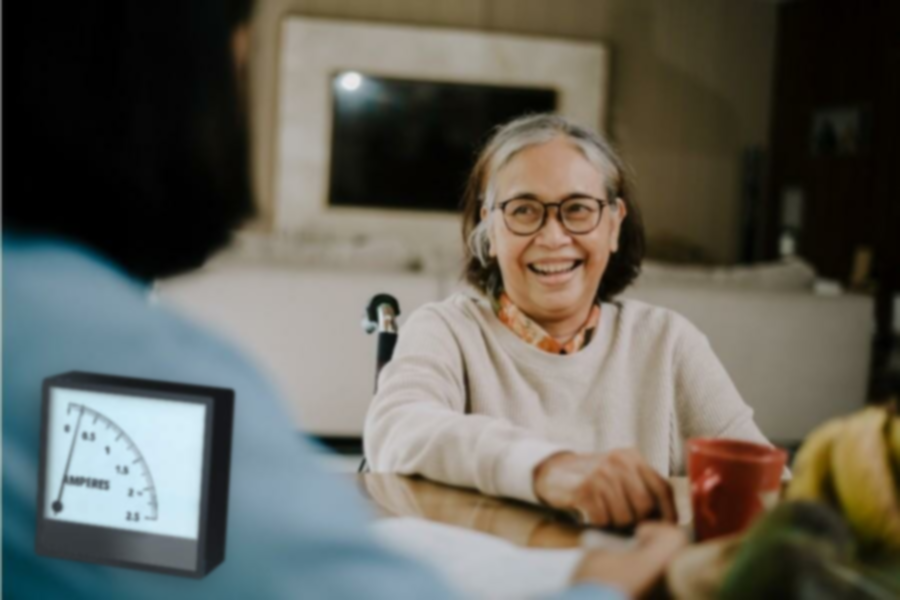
0.25 A
